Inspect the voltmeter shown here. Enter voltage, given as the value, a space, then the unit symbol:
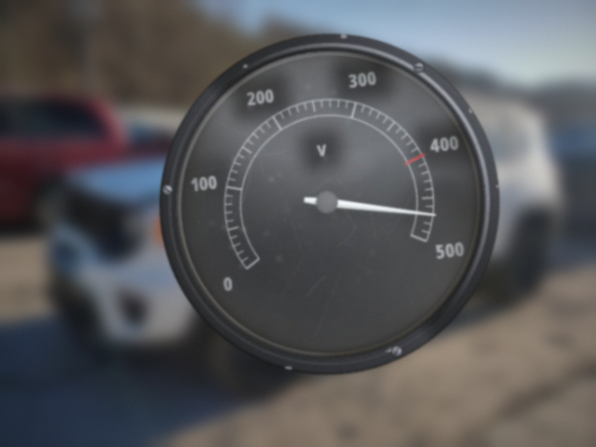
470 V
